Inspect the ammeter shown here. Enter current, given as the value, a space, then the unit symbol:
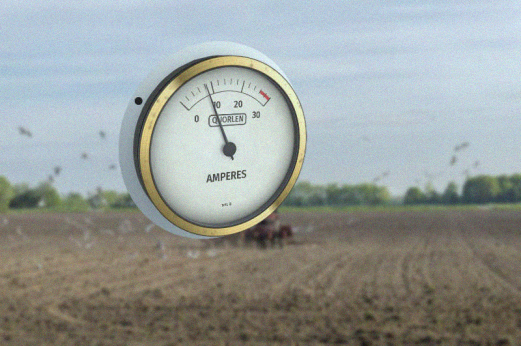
8 A
